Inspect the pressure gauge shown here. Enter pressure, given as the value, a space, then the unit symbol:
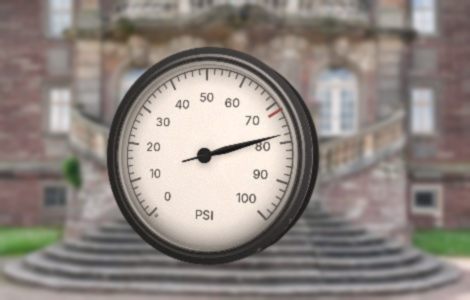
78 psi
